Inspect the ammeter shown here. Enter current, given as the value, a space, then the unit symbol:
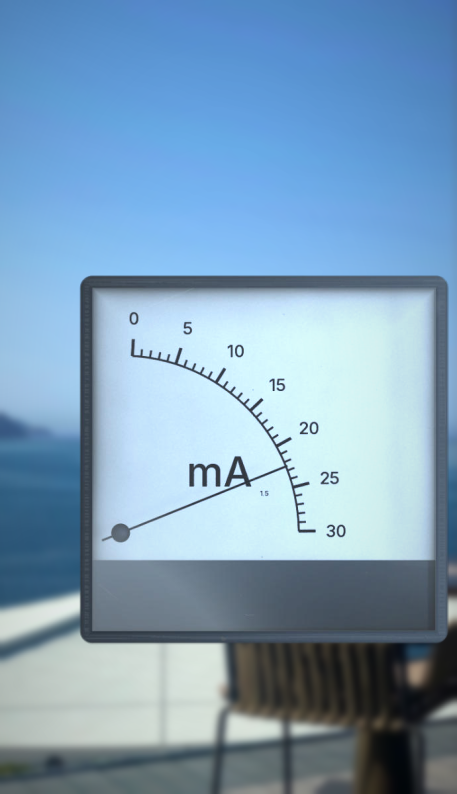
22.5 mA
